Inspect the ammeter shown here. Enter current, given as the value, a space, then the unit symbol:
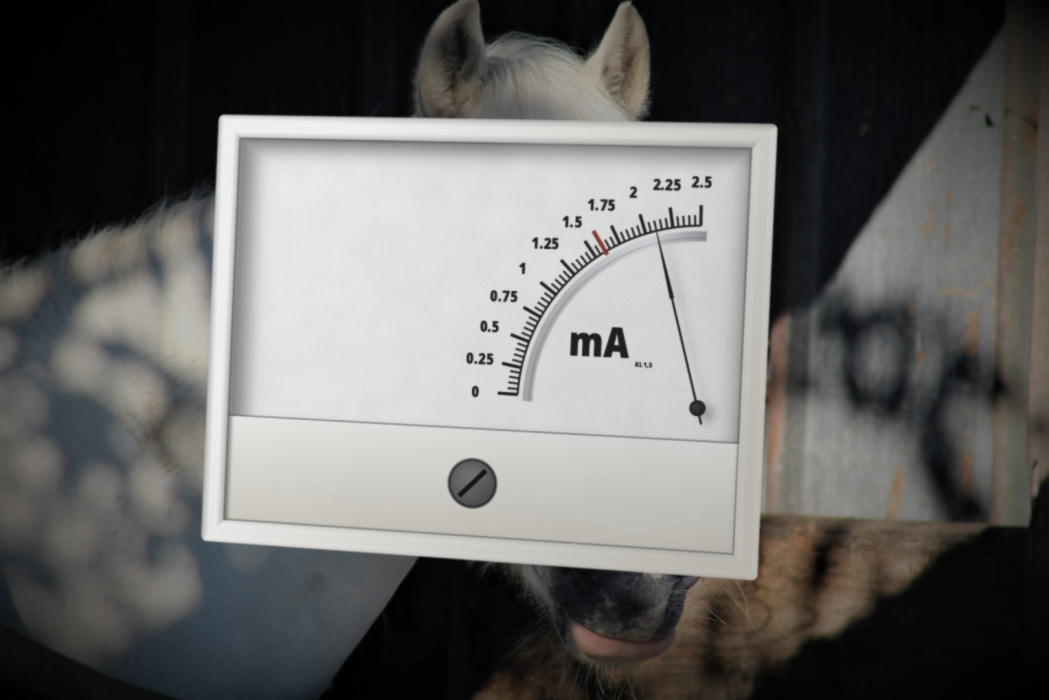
2.1 mA
